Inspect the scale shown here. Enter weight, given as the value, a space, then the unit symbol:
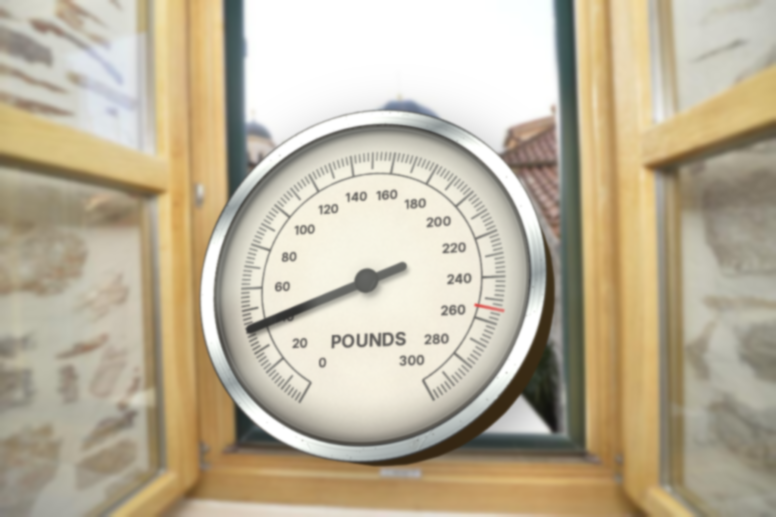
40 lb
